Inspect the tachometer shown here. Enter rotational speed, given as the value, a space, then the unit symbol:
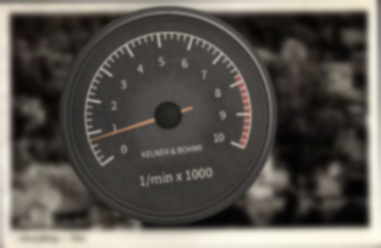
800 rpm
